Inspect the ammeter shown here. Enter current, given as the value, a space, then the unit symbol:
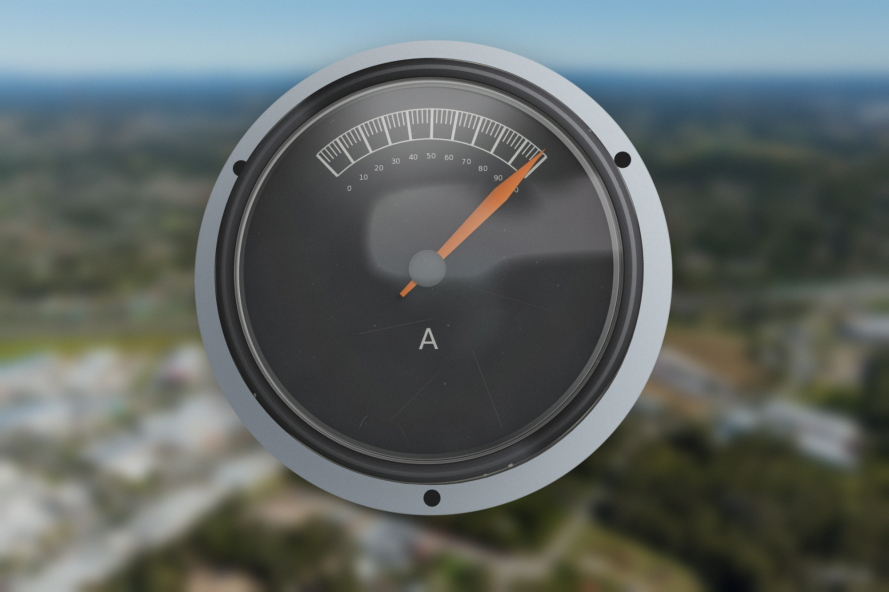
98 A
